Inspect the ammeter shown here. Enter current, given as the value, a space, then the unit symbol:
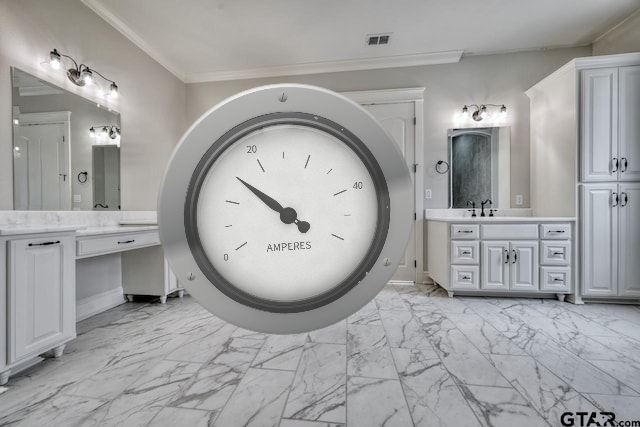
15 A
